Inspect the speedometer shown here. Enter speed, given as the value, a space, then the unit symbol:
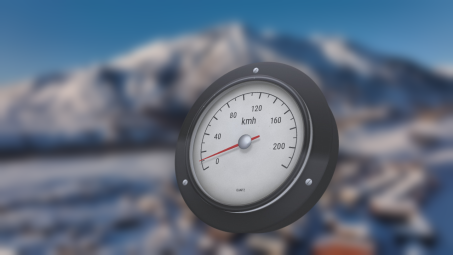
10 km/h
